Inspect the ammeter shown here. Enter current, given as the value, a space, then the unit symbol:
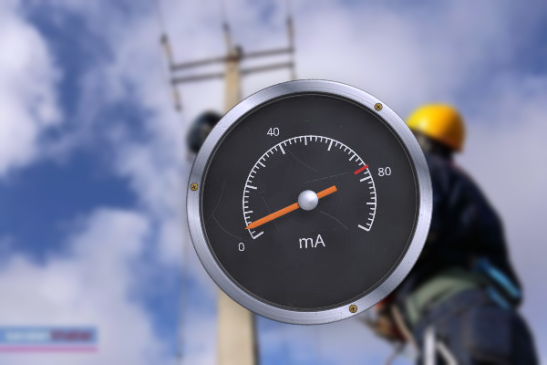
4 mA
